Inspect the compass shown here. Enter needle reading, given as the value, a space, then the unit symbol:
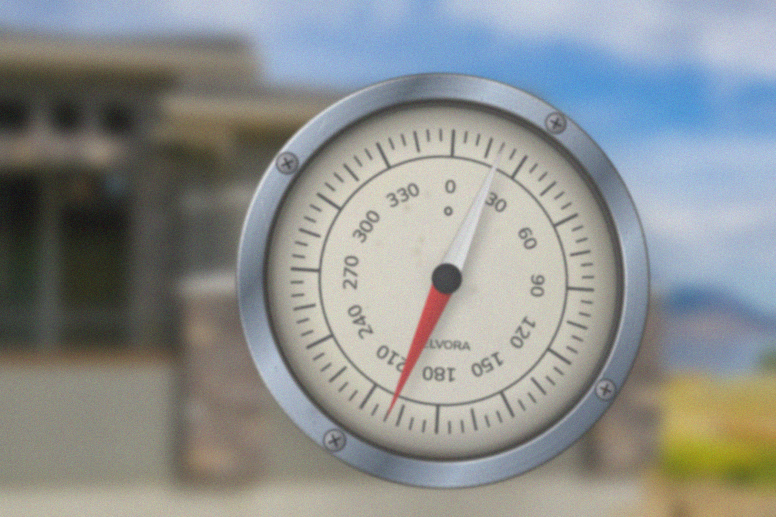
200 °
